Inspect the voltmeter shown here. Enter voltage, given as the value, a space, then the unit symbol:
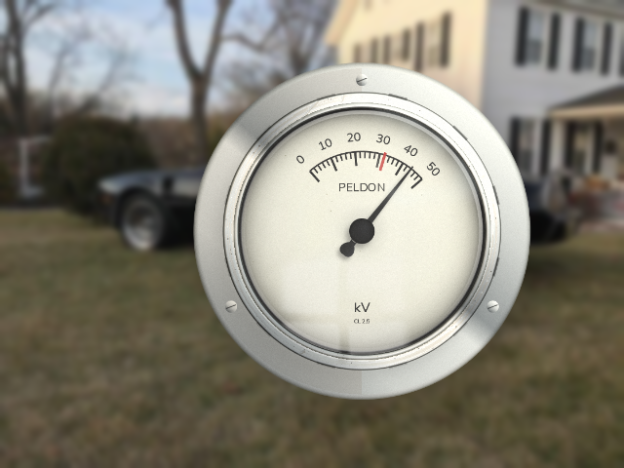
44 kV
